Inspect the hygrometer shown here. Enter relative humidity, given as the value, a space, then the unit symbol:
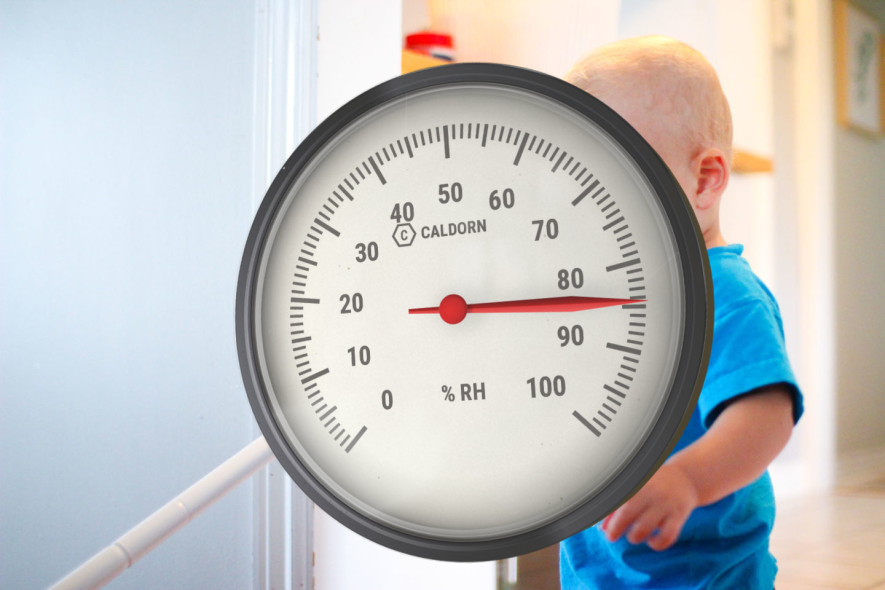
84.5 %
